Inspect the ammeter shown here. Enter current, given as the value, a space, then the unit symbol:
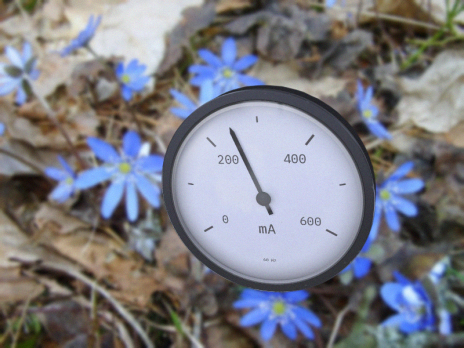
250 mA
